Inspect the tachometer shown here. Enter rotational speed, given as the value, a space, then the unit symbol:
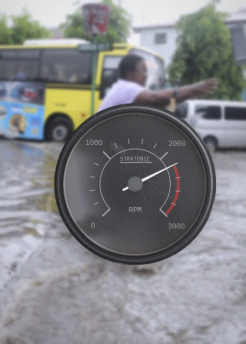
2200 rpm
